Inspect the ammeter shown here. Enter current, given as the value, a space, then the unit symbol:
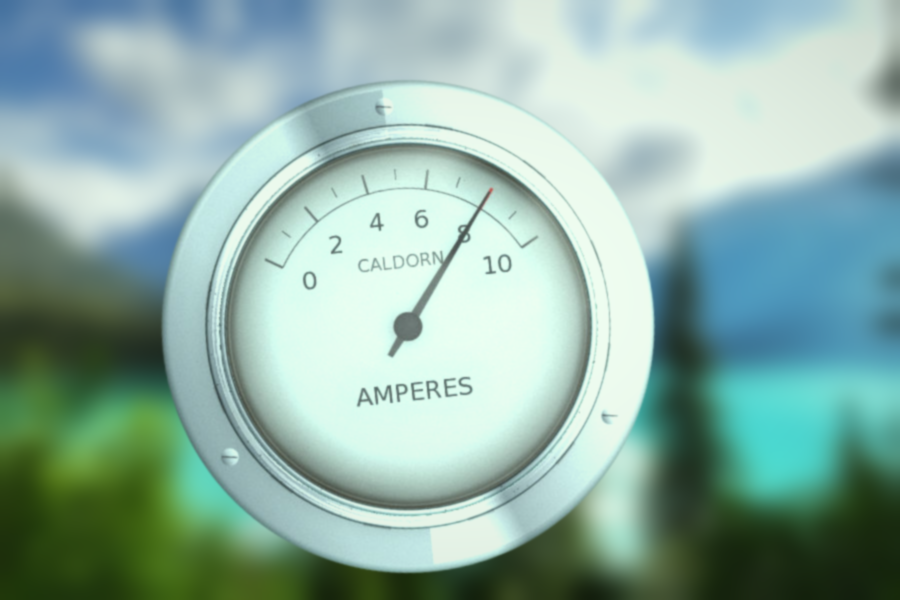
8 A
